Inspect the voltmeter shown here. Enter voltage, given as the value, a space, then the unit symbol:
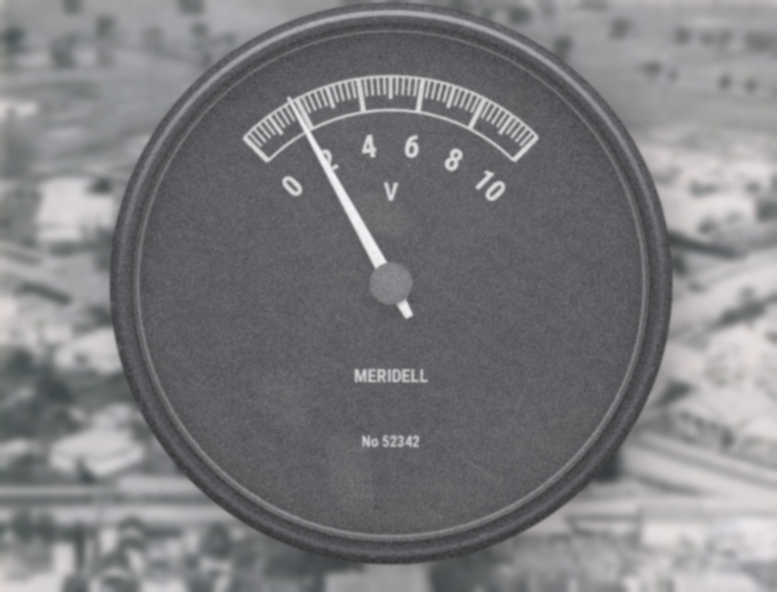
1.8 V
